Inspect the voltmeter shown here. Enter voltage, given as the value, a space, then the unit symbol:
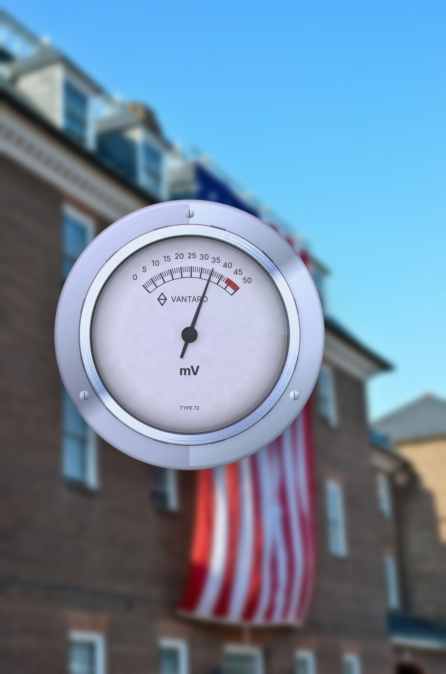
35 mV
